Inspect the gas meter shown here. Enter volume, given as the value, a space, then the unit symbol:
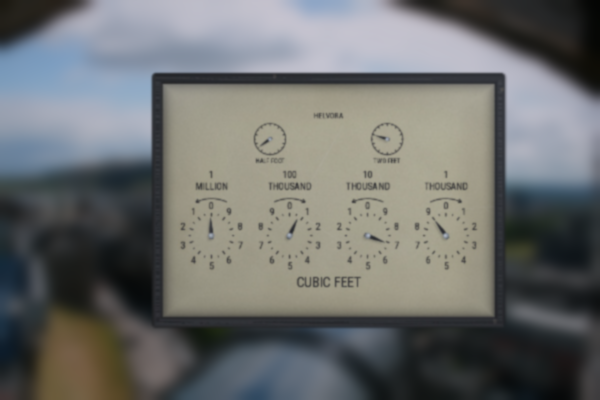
6900 ft³
